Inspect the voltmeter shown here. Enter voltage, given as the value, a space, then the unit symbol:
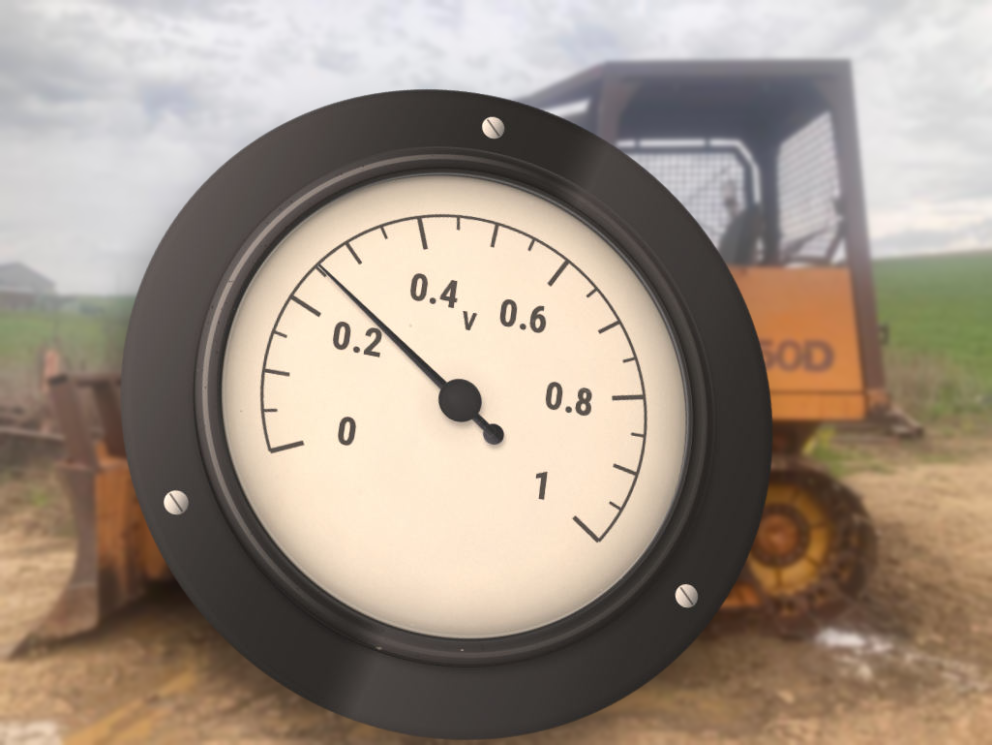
0.25 V
